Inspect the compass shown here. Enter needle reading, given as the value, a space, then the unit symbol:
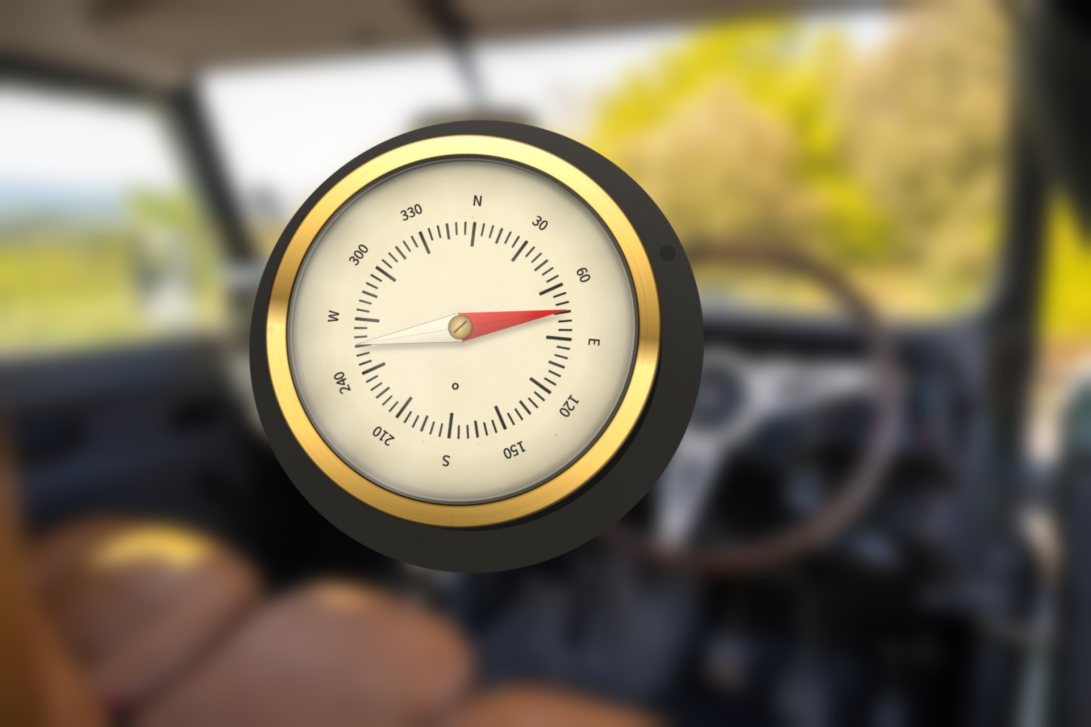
75 °
